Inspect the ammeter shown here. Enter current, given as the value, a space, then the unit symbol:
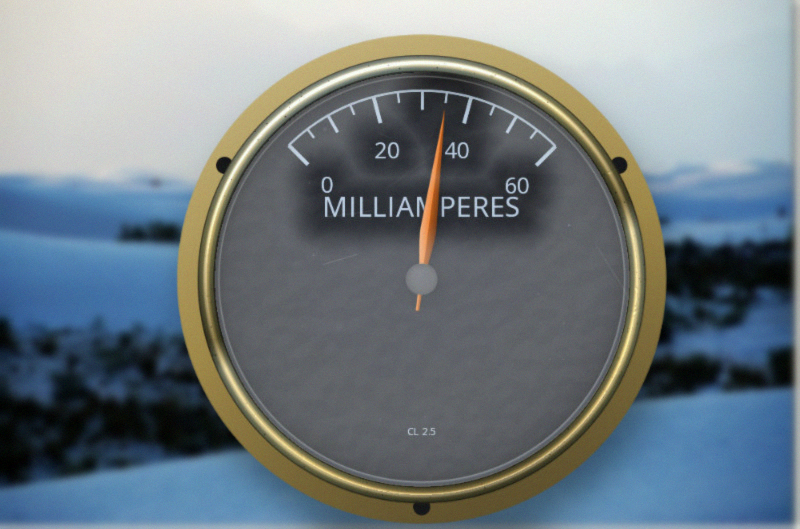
35 mA
